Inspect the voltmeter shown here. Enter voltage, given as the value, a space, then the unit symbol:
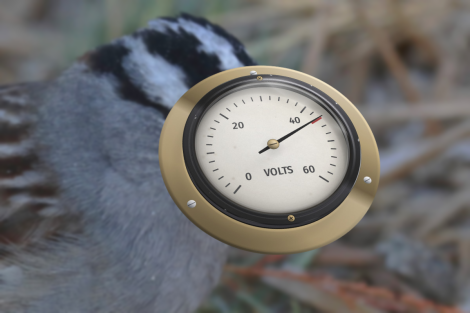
44 V
